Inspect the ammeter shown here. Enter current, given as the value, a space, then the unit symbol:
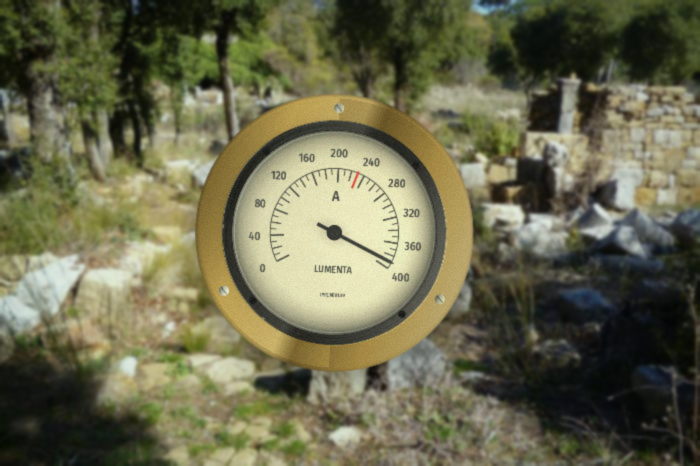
390 A
